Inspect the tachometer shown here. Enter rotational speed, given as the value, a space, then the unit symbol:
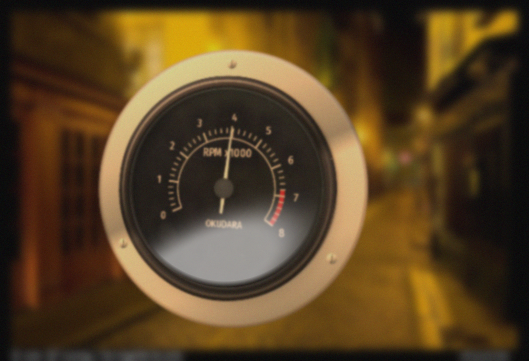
4000 rpm
